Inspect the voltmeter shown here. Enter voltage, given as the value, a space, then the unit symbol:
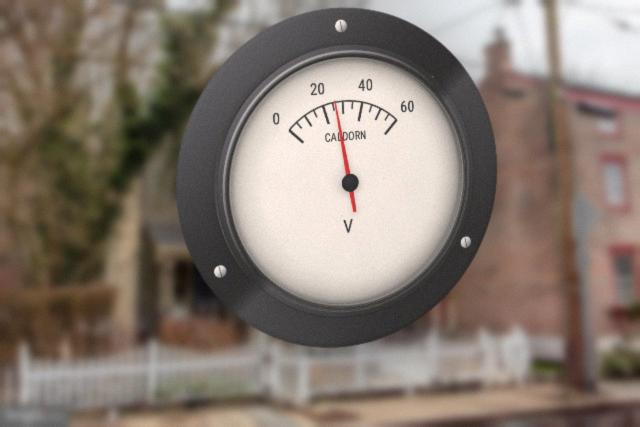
25 V
